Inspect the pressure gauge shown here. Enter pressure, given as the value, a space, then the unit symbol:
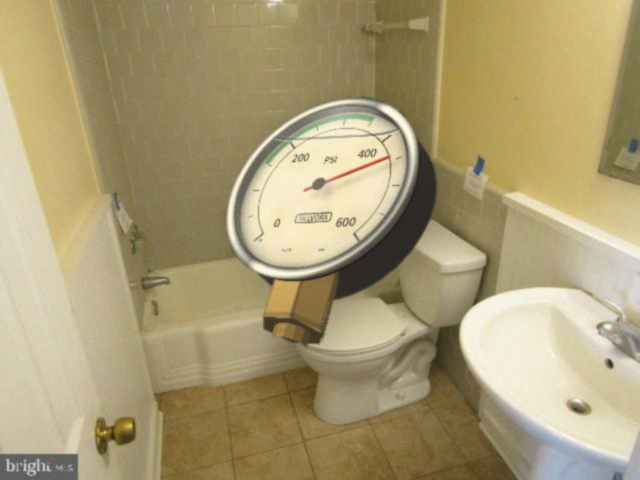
450 psi
